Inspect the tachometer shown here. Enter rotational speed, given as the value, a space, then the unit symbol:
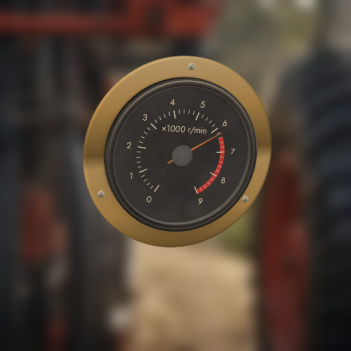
6200 rpm
